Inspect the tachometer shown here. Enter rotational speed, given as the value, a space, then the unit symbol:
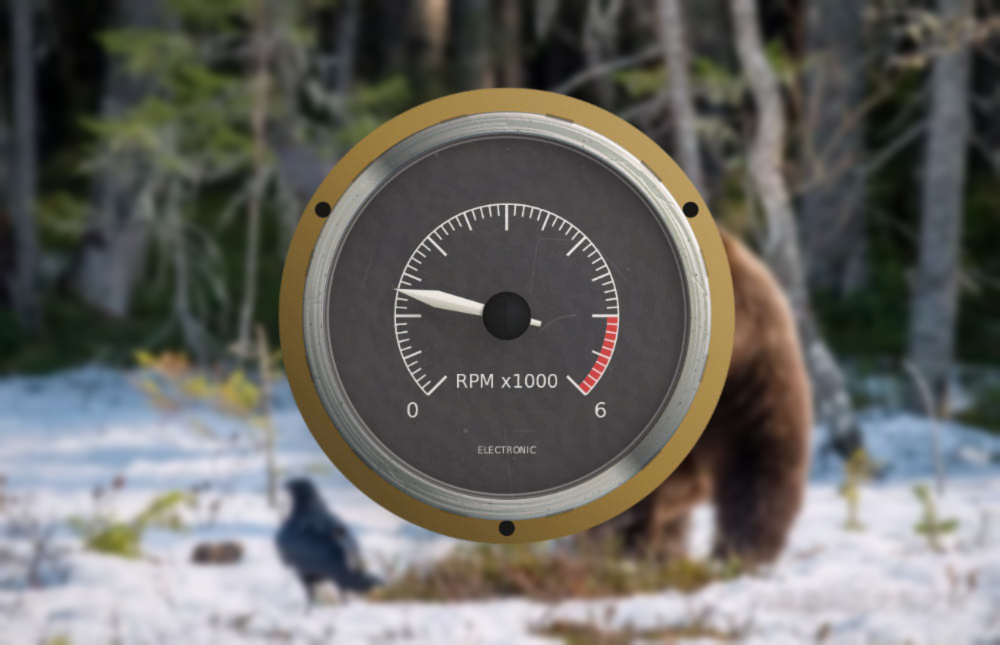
1300 rpm
